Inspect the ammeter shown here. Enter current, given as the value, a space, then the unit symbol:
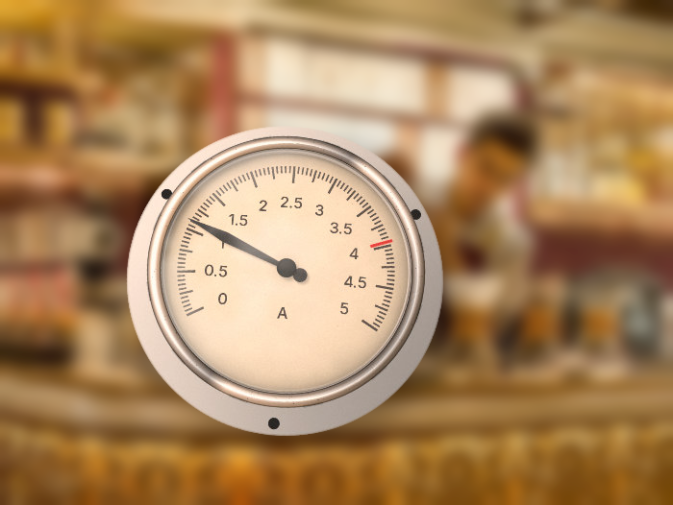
1.1 A
